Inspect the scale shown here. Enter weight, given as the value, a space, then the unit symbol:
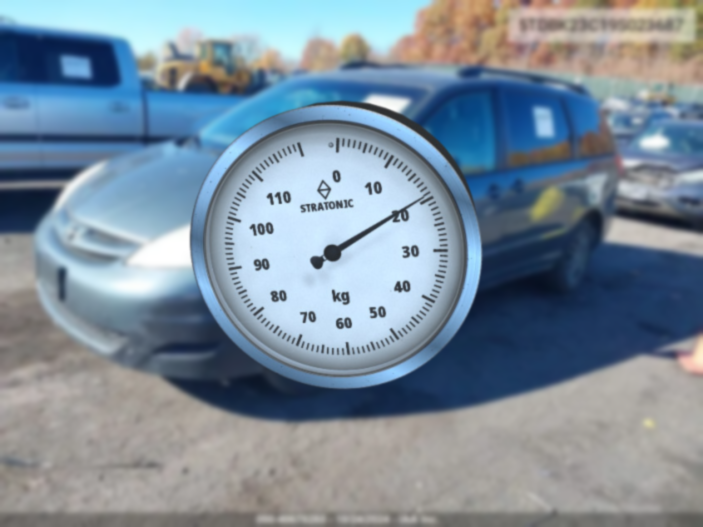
19 kg
